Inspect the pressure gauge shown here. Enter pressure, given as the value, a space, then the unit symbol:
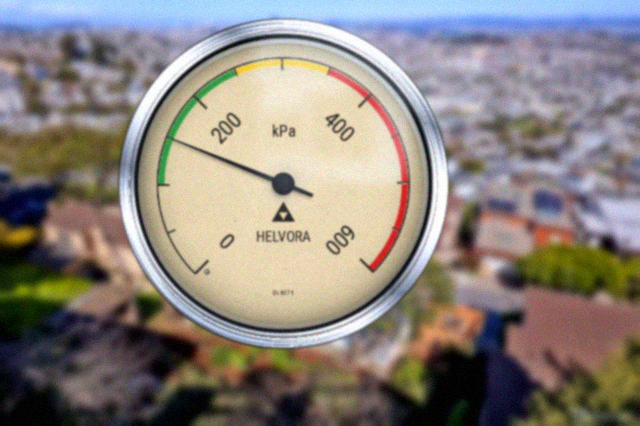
150 kPa
